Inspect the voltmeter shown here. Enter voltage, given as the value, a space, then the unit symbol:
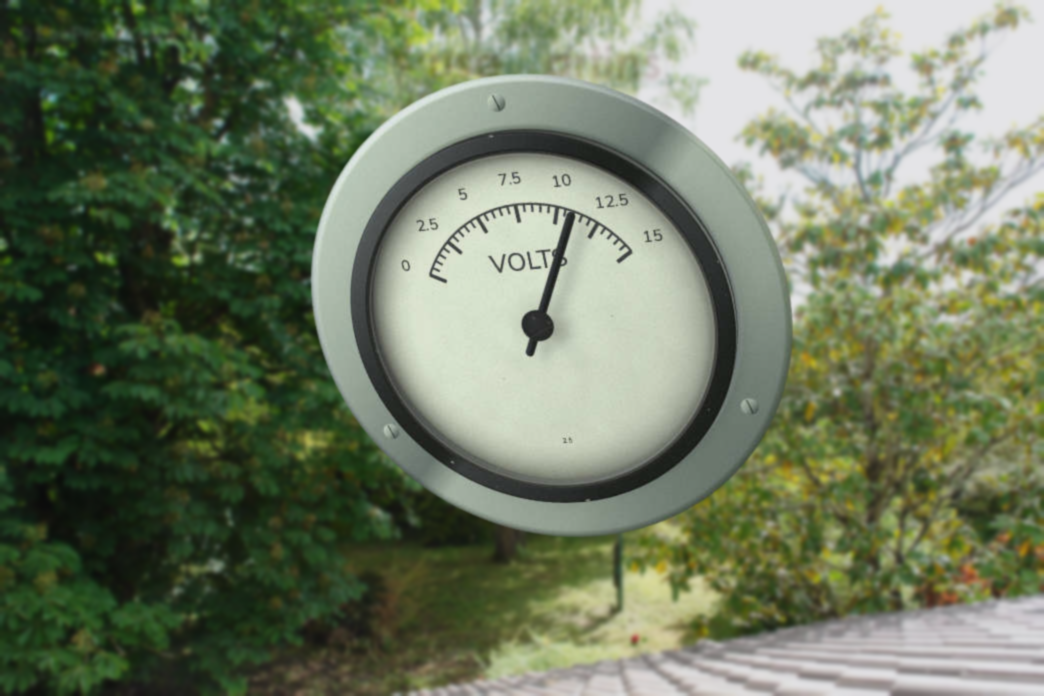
11 V
